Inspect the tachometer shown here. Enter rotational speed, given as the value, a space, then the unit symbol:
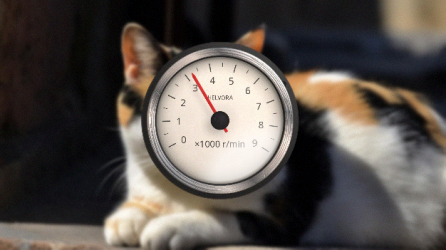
3250 rpm
